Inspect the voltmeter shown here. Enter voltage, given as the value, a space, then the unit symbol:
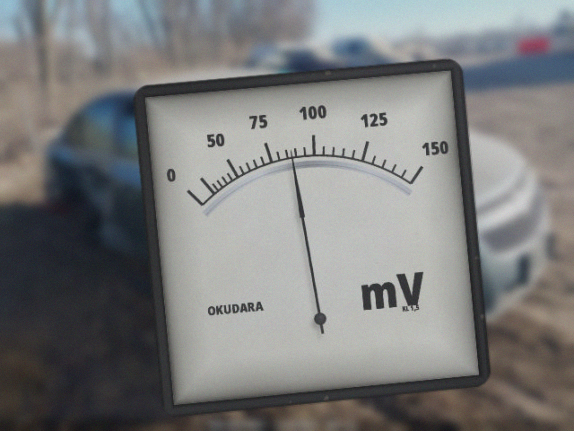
87.5 mV
